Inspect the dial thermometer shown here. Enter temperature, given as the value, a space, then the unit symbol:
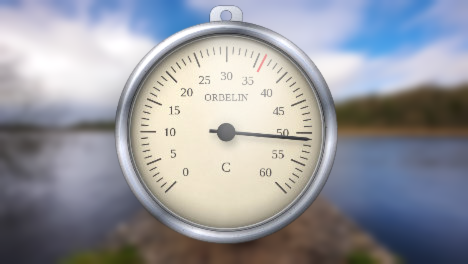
51 °C
